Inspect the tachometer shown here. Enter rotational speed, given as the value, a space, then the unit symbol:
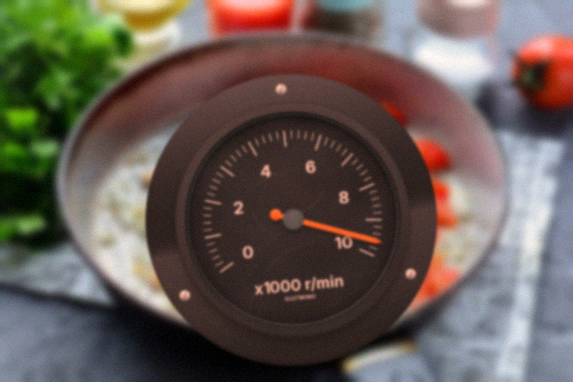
9600 rpm
